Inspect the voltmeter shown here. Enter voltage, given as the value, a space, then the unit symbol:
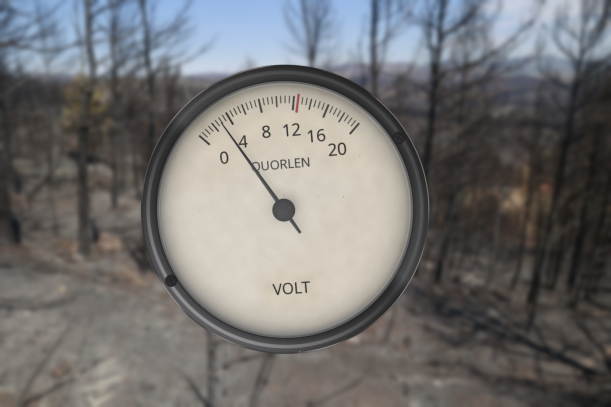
3 V
